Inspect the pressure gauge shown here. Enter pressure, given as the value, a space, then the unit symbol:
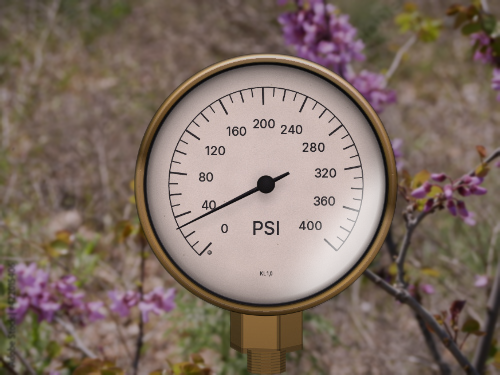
30 psi
